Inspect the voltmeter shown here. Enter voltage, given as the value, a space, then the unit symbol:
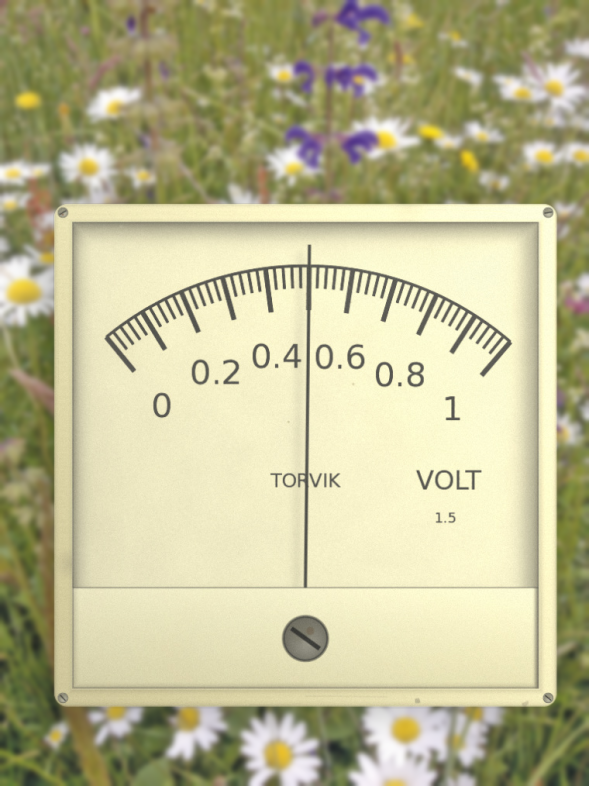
0.5 V
